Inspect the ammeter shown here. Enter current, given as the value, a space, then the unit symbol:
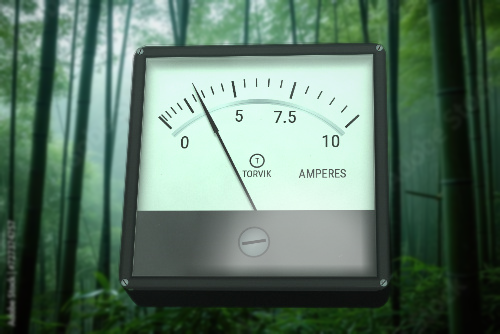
3.25 A
